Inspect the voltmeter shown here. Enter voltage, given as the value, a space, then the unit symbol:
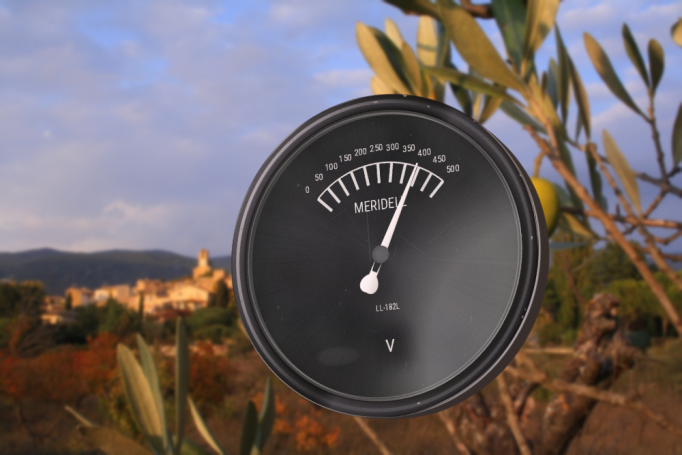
400 V
